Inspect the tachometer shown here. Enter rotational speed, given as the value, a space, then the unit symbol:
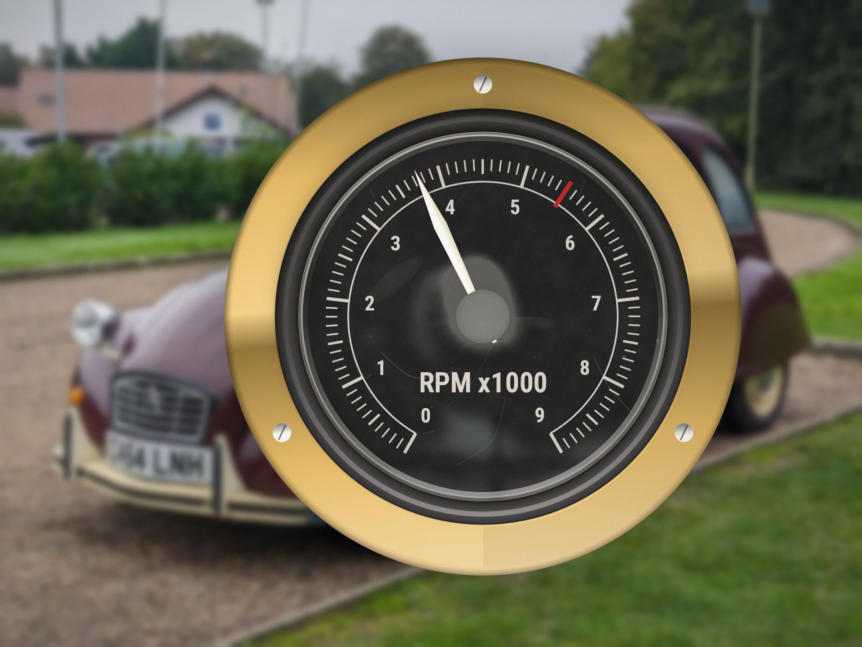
3750 rpm
